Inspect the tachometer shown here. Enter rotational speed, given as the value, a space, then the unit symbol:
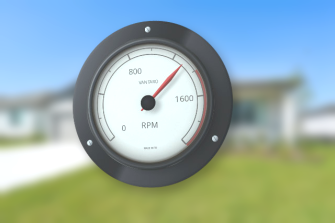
1300 rpm
